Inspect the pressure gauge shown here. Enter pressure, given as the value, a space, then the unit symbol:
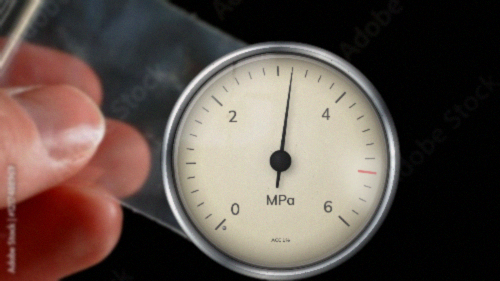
3.2 MPa
